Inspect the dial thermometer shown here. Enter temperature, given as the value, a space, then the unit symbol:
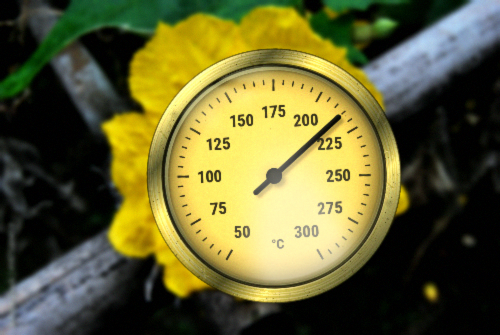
215 °C
